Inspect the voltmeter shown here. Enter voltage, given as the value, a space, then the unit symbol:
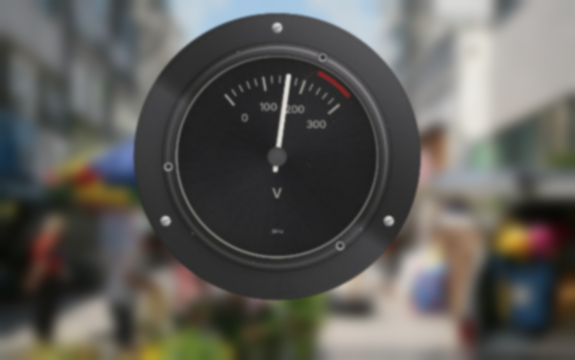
160 V
